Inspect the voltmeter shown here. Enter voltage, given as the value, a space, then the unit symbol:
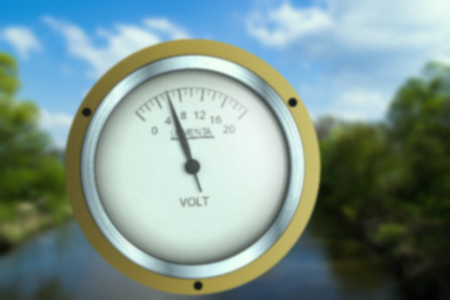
6 V
